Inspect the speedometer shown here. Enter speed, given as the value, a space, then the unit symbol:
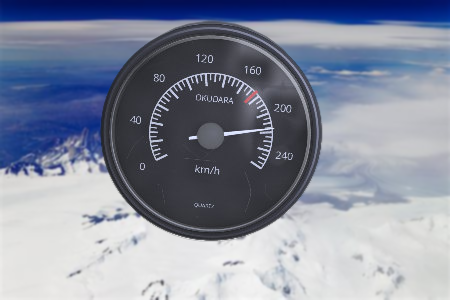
215 km/h
